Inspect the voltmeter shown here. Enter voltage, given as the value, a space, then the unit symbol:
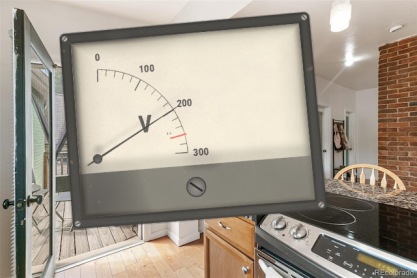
200 V
